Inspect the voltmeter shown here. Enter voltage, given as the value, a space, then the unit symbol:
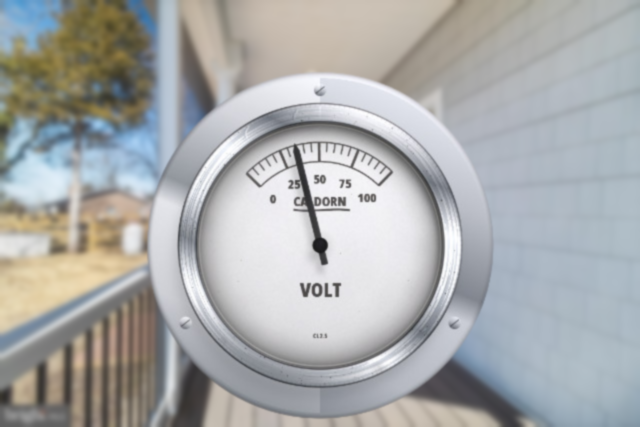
35 V
